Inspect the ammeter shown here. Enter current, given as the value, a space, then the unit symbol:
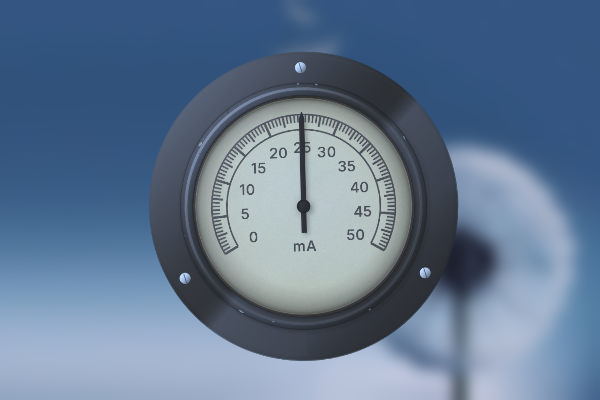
25 mA
